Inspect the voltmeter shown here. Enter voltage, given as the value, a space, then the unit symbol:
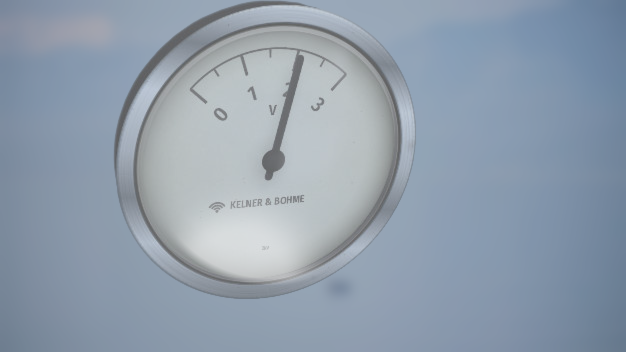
2 V
